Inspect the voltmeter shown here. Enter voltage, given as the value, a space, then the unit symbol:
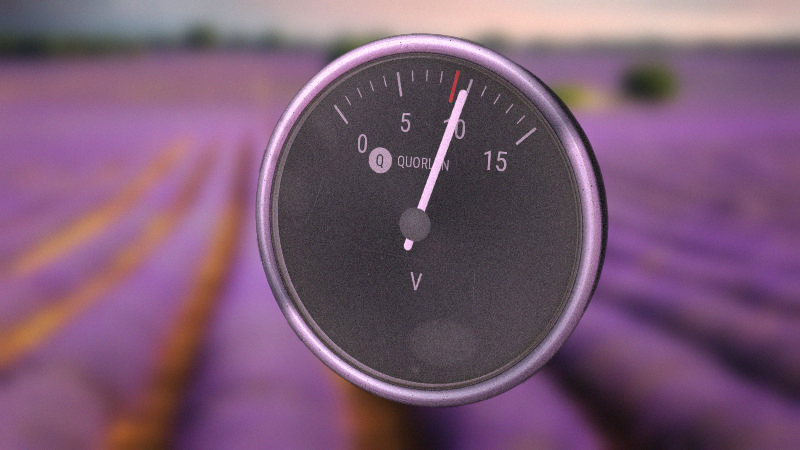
10 V
